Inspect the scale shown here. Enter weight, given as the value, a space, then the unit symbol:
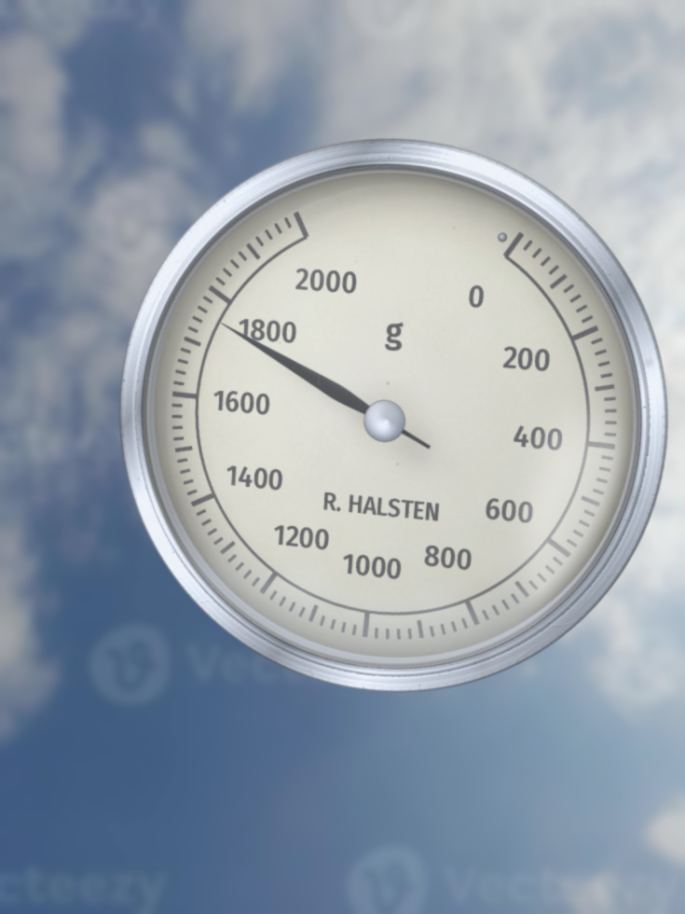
1760 g
